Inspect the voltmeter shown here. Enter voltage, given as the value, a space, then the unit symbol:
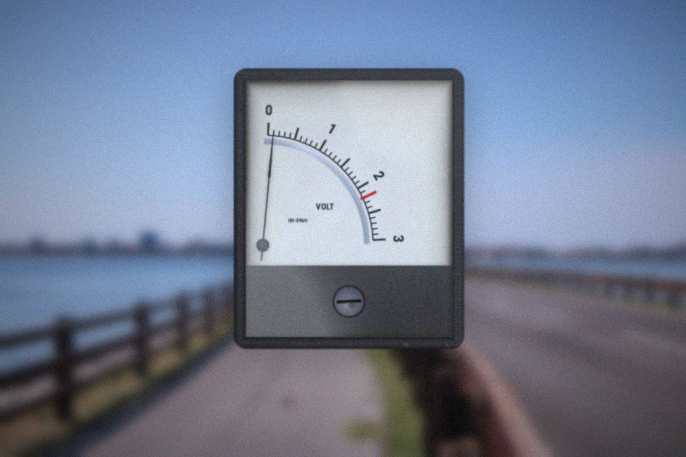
0.1 V
